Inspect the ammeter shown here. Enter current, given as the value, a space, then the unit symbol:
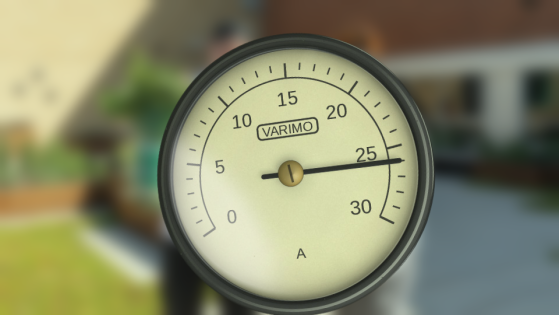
26 A
